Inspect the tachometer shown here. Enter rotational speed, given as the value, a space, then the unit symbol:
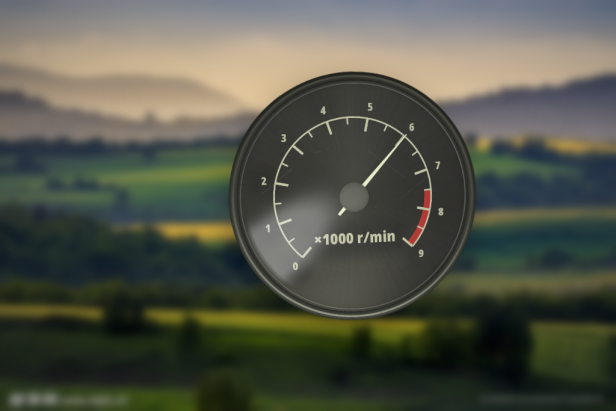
6000 rpm
